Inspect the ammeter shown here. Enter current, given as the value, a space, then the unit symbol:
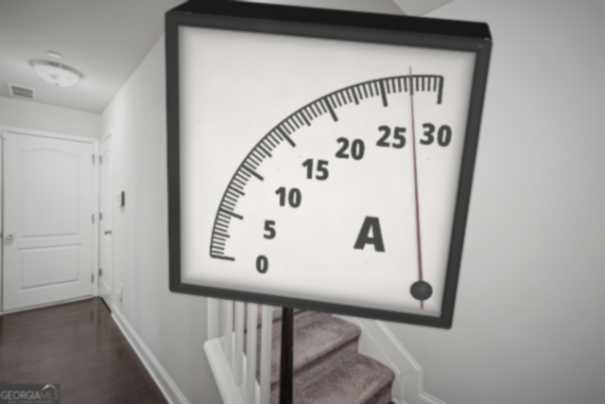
27.5 A
